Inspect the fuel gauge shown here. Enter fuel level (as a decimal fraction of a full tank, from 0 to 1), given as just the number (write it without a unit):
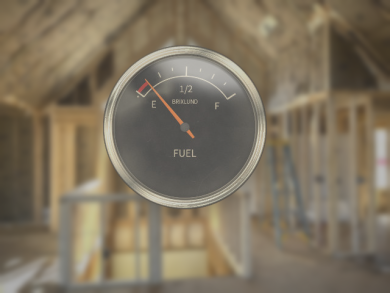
0.125
